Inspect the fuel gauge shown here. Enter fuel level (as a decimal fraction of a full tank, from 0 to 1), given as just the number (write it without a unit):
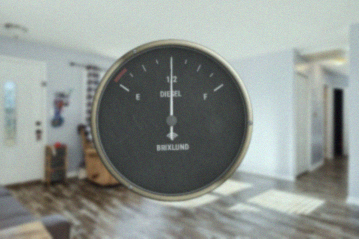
0.5
